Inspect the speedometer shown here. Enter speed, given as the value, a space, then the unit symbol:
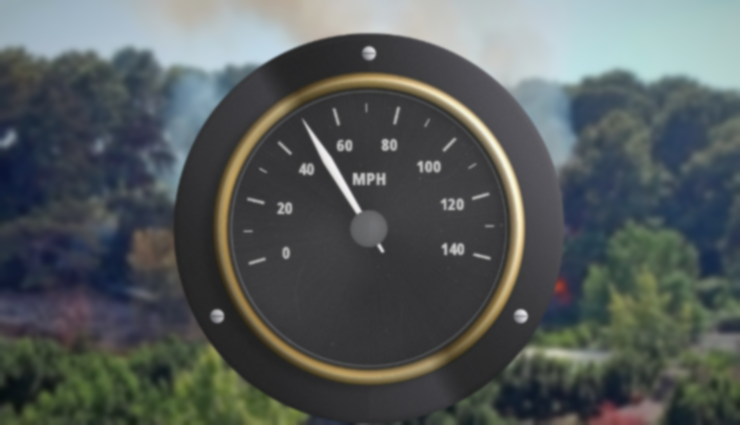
50 mph
